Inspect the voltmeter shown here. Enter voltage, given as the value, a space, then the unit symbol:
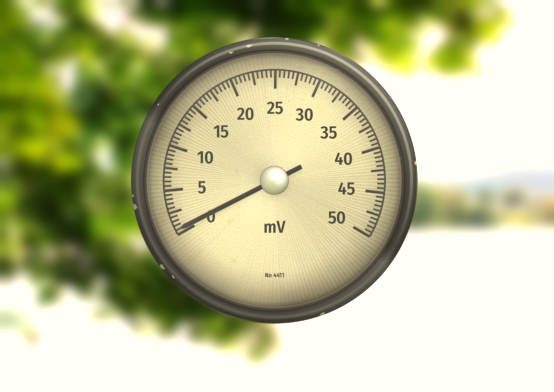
0.5 mV
